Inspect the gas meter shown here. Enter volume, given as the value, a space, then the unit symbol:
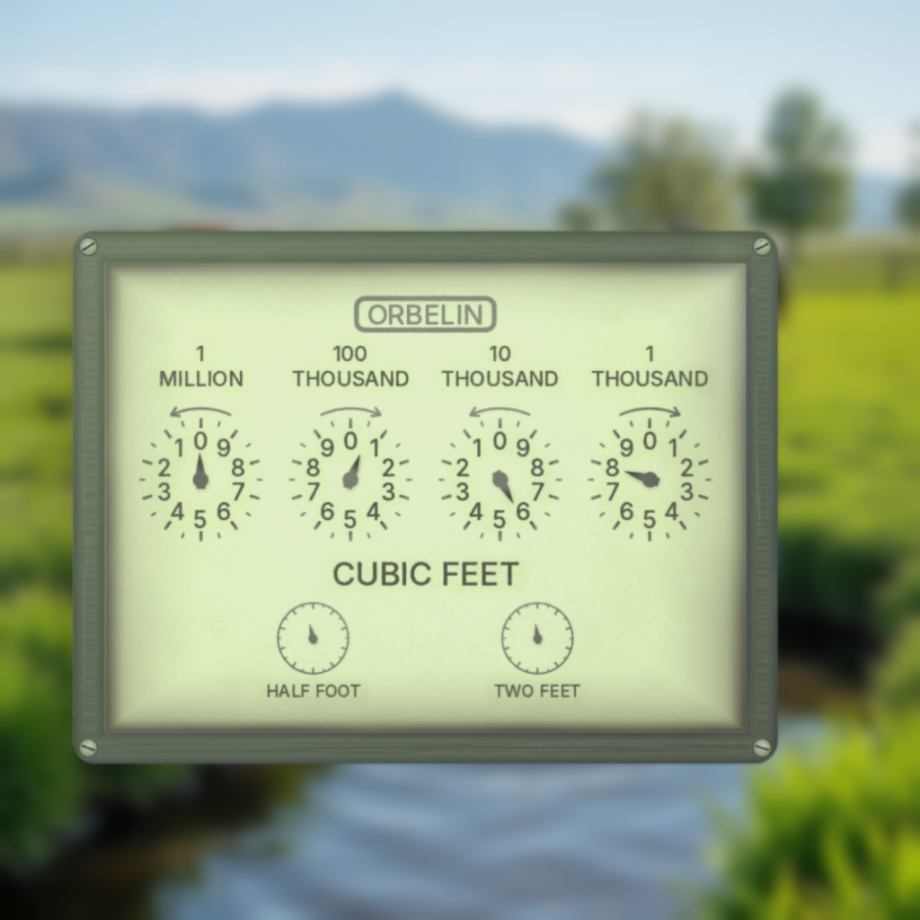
5800 ft³
